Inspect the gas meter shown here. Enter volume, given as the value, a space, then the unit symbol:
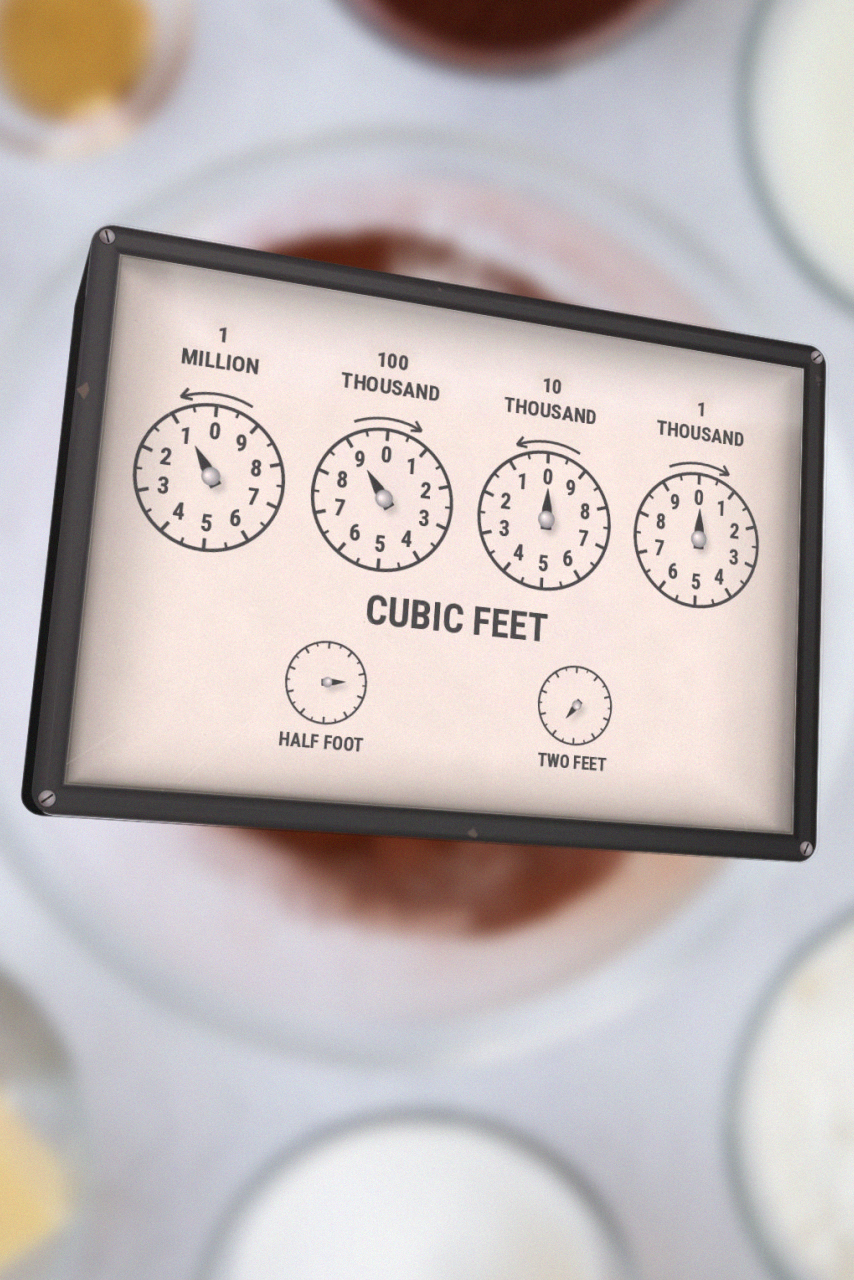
90000 ft³
